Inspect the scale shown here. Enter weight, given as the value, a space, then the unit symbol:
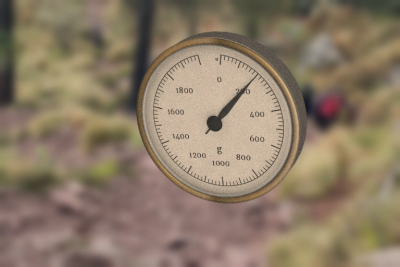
200 g
